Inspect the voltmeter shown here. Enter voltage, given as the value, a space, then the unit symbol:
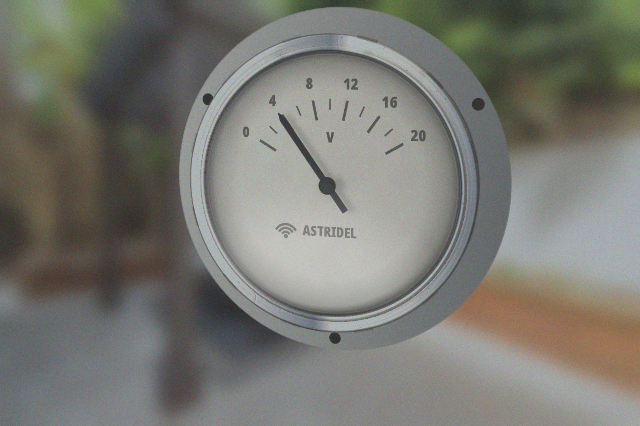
4 V
